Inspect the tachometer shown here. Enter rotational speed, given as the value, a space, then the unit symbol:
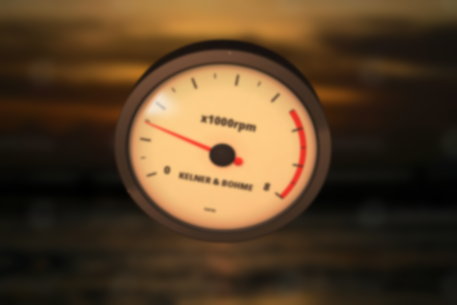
1500 rpm
